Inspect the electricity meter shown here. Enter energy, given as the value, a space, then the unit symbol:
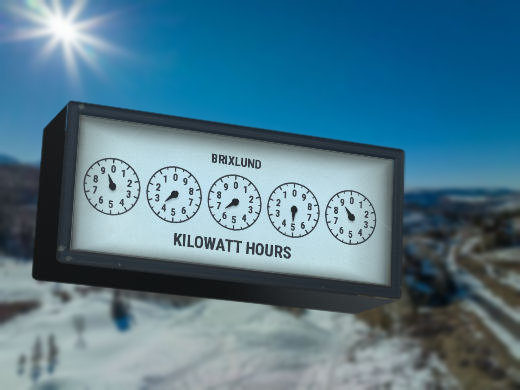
93649 kWh
